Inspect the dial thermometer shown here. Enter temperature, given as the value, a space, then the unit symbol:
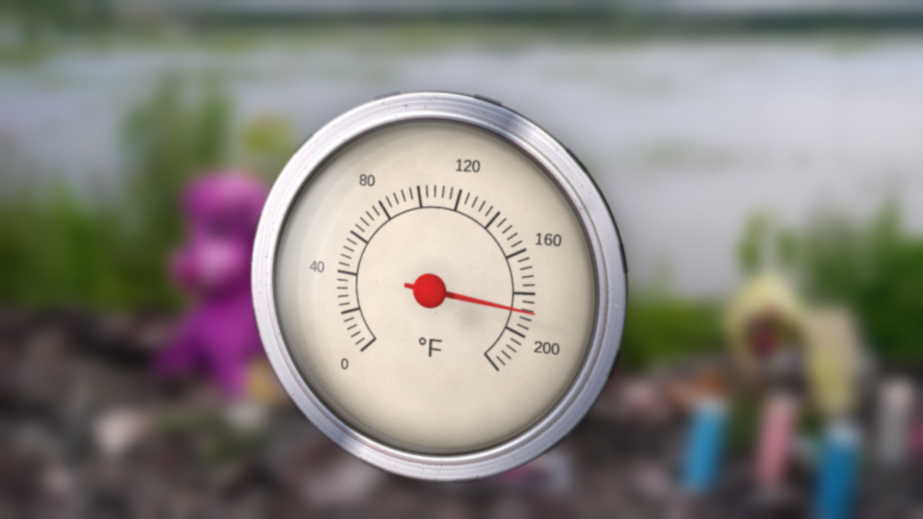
188 °F
